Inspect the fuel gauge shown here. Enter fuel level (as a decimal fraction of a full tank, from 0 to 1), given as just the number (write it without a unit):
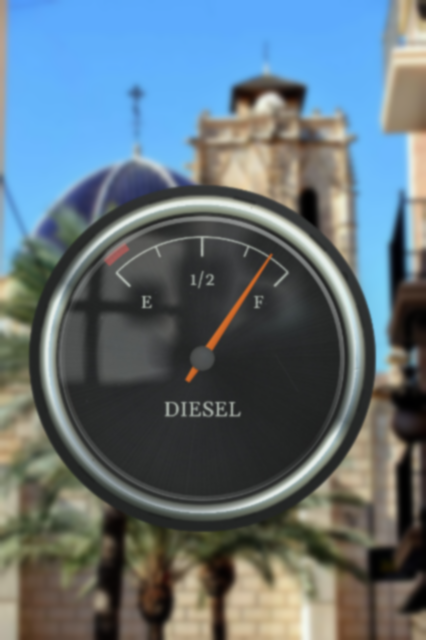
0.875
